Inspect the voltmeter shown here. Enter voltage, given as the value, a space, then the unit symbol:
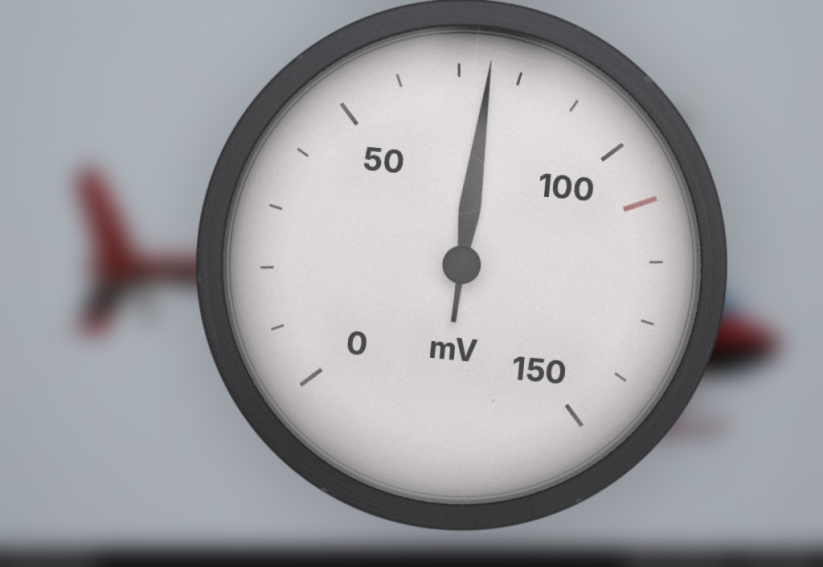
75 mV
